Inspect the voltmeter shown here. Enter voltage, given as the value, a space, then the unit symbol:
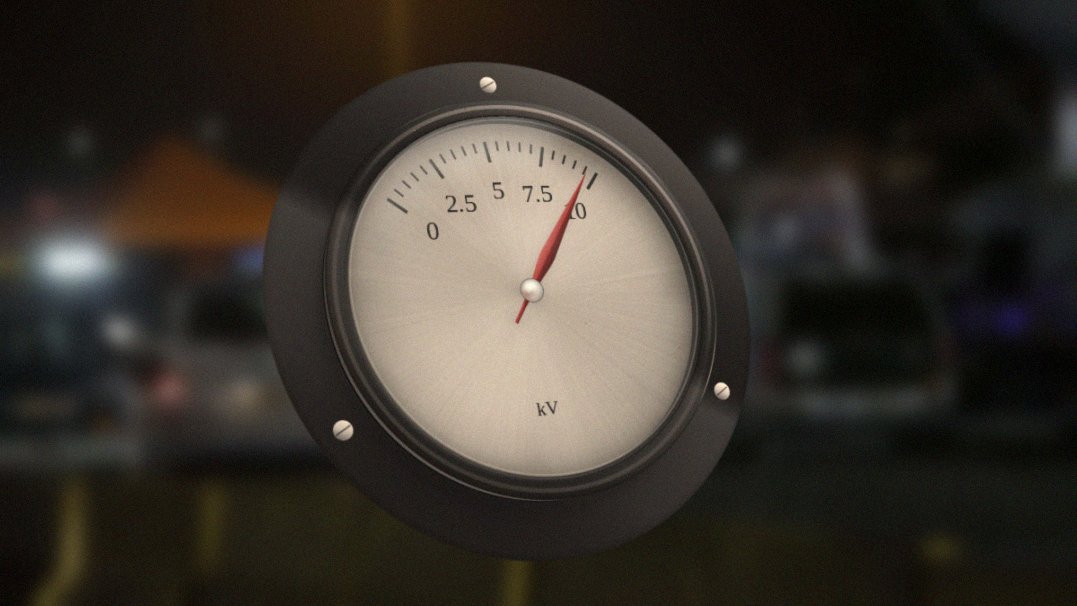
9.5 kV
